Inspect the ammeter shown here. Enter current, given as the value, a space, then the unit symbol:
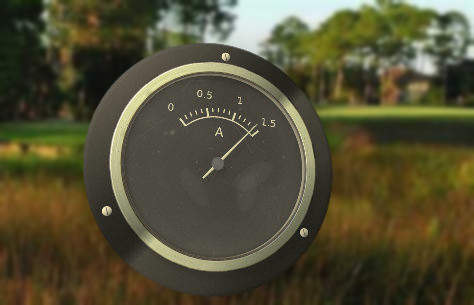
1.4 A
